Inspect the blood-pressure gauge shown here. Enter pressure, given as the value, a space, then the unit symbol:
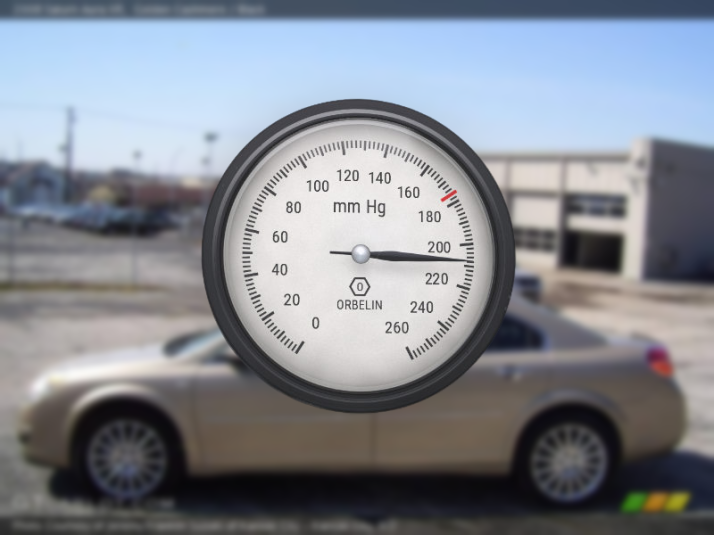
208 mmHg
